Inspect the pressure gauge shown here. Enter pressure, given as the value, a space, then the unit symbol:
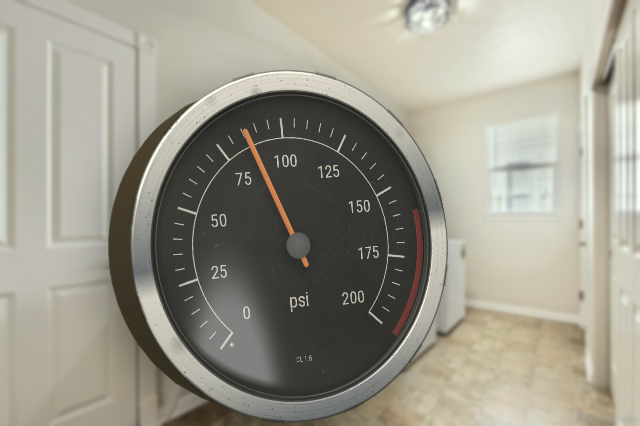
85 psi
